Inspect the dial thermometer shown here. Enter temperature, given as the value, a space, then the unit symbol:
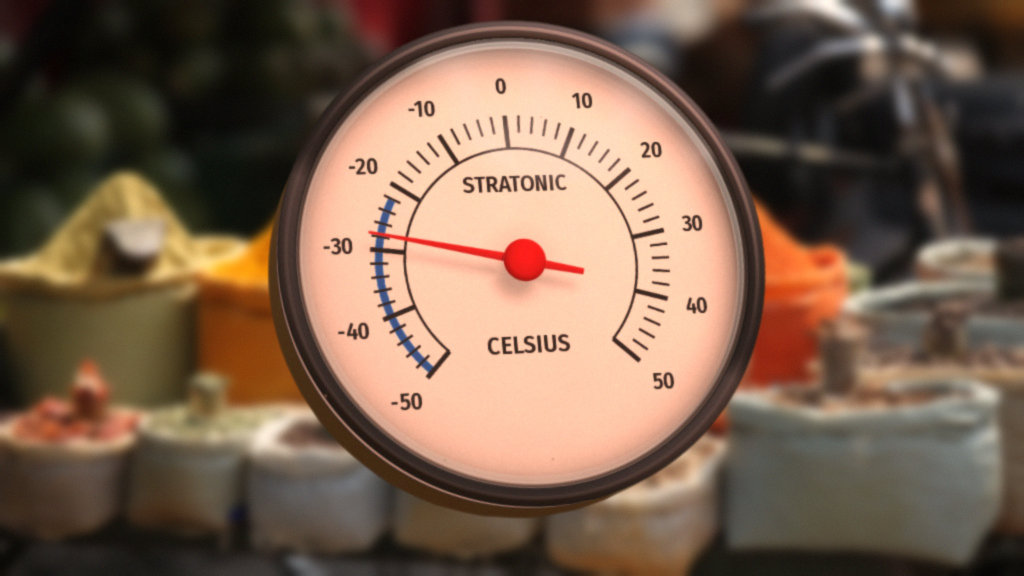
-28 °C
